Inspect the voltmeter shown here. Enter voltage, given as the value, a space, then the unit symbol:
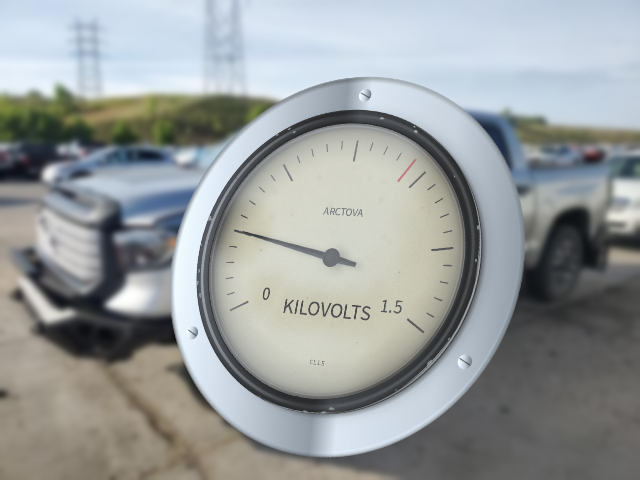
0.25 kV
